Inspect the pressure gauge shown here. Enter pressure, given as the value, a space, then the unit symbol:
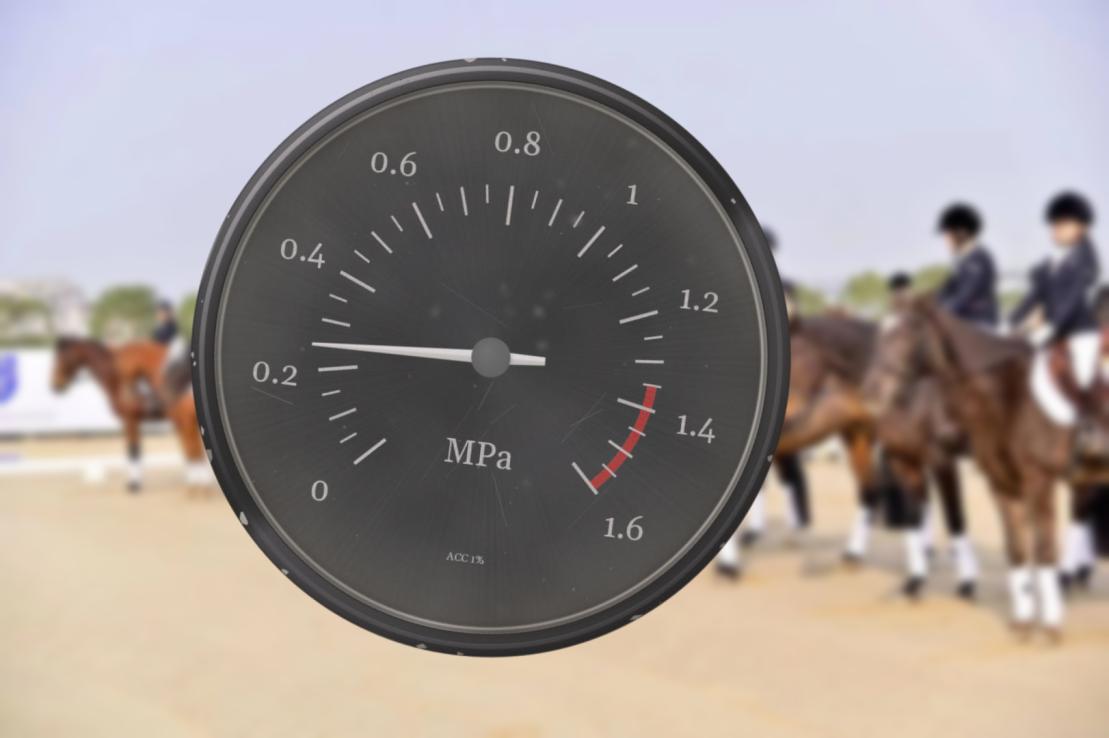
0.25 MPa
